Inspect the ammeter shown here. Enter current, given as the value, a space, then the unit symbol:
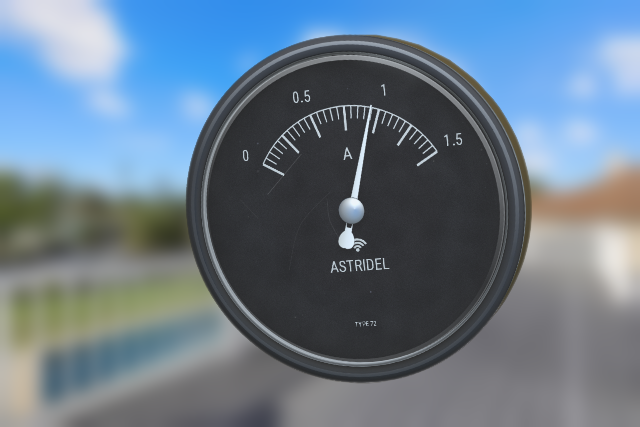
0.95 A
